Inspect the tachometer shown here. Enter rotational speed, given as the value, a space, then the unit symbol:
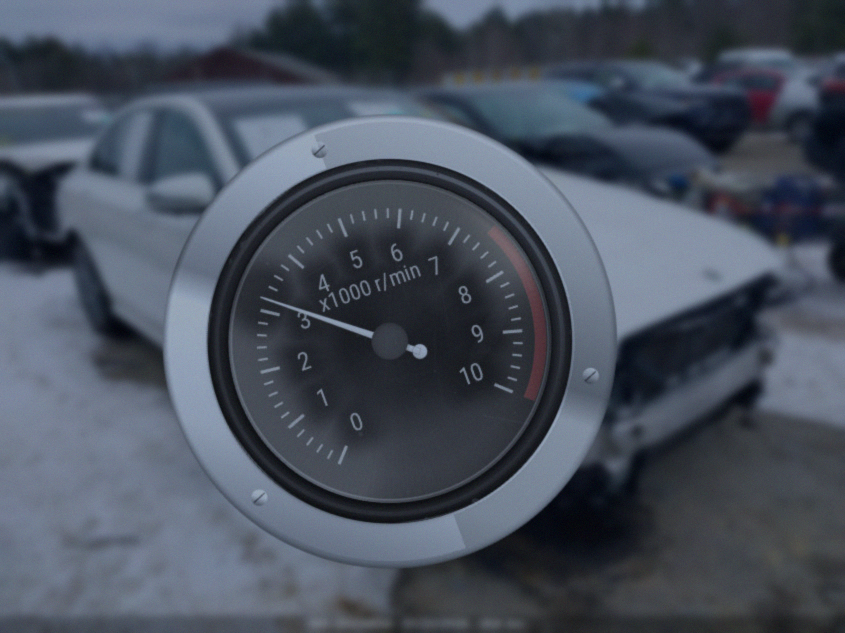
3200 rpm
